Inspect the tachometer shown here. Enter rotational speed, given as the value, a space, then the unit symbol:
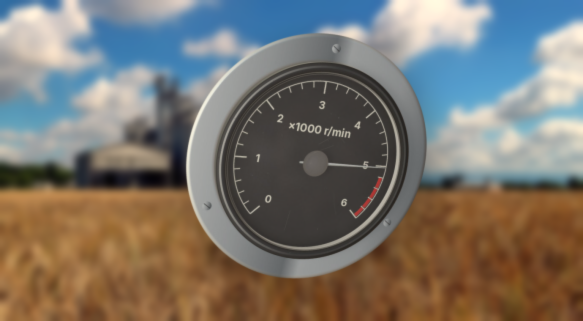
5000 rpm
